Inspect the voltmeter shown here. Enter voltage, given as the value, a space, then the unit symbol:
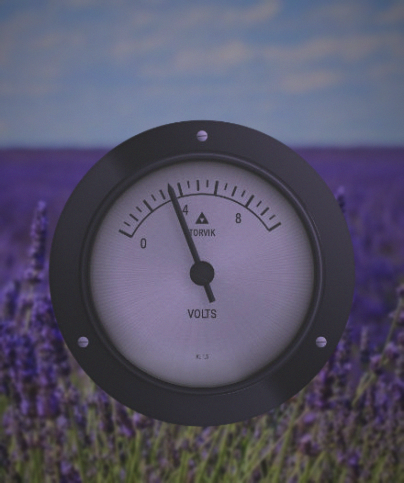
3.5 V
